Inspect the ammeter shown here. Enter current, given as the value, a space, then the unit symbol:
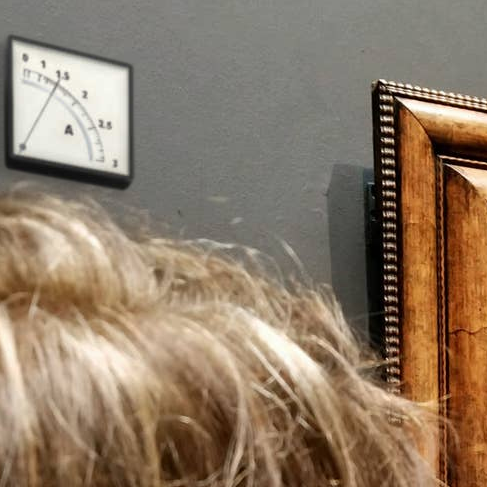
1.5 A
